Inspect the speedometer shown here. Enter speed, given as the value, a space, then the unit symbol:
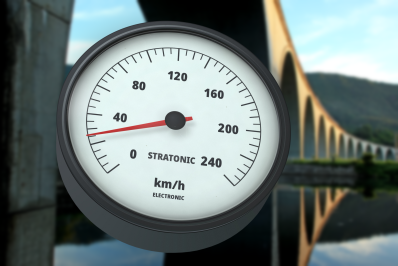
25 km/h
